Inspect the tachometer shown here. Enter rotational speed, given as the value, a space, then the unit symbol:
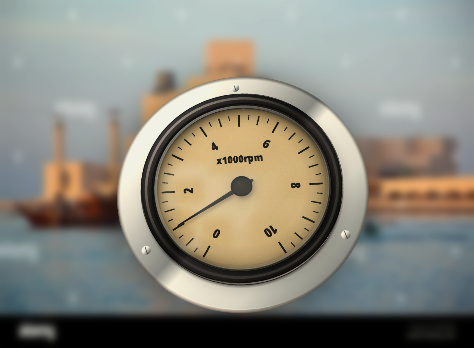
1000 rpm
